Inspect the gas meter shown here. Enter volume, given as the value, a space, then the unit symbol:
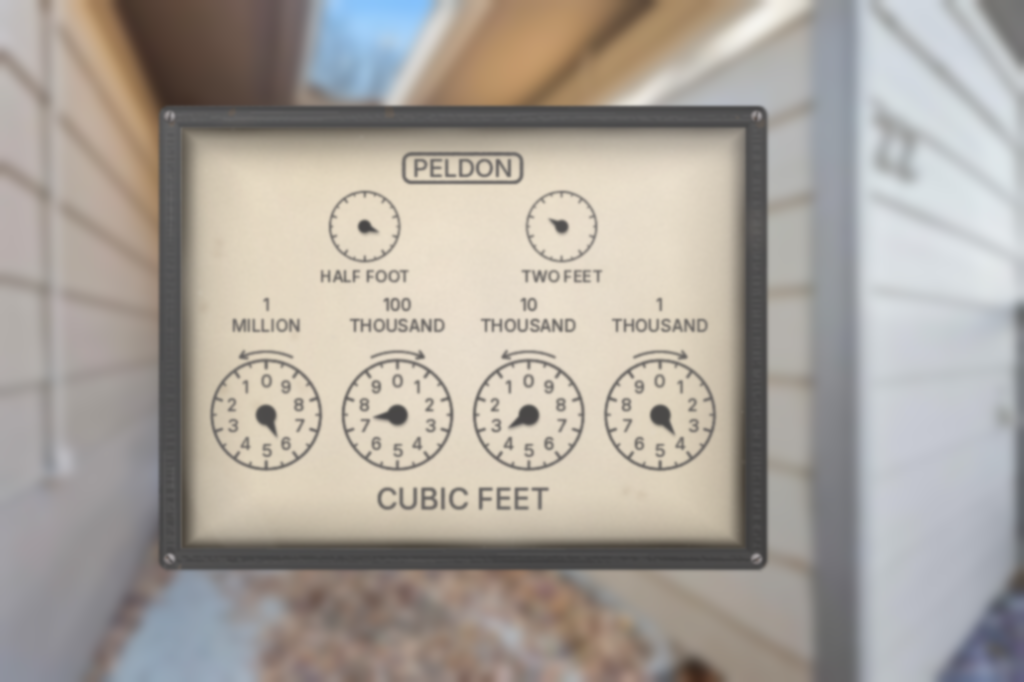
573400 ft³
